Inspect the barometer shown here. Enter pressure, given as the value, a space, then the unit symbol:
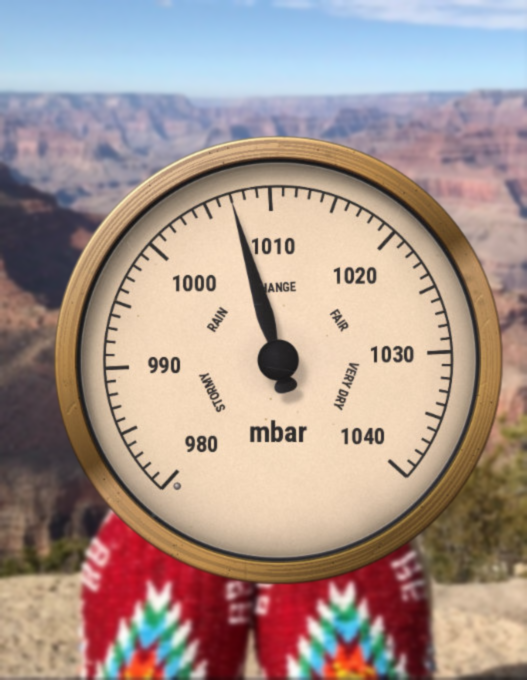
1007 mbar
